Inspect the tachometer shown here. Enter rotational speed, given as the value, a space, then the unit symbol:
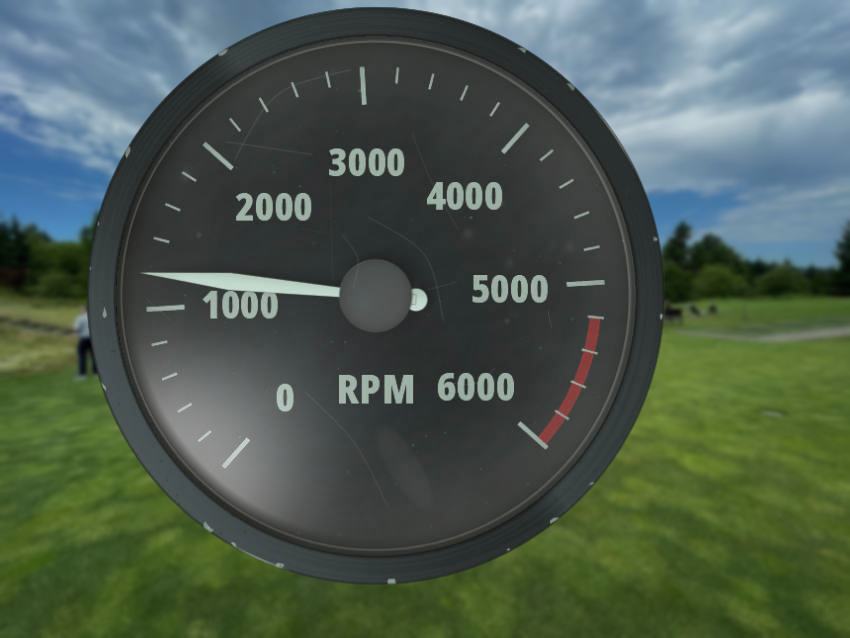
1200 rpm
